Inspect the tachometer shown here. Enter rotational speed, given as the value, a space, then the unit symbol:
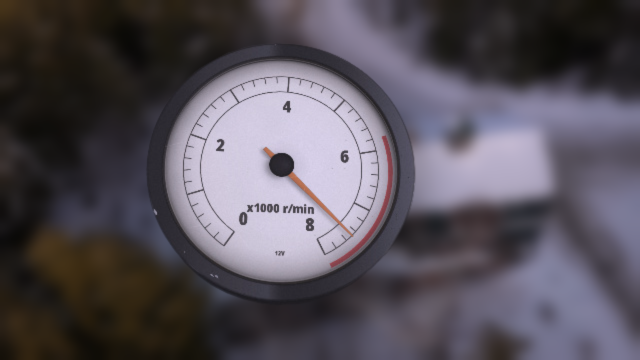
7500 rpm
